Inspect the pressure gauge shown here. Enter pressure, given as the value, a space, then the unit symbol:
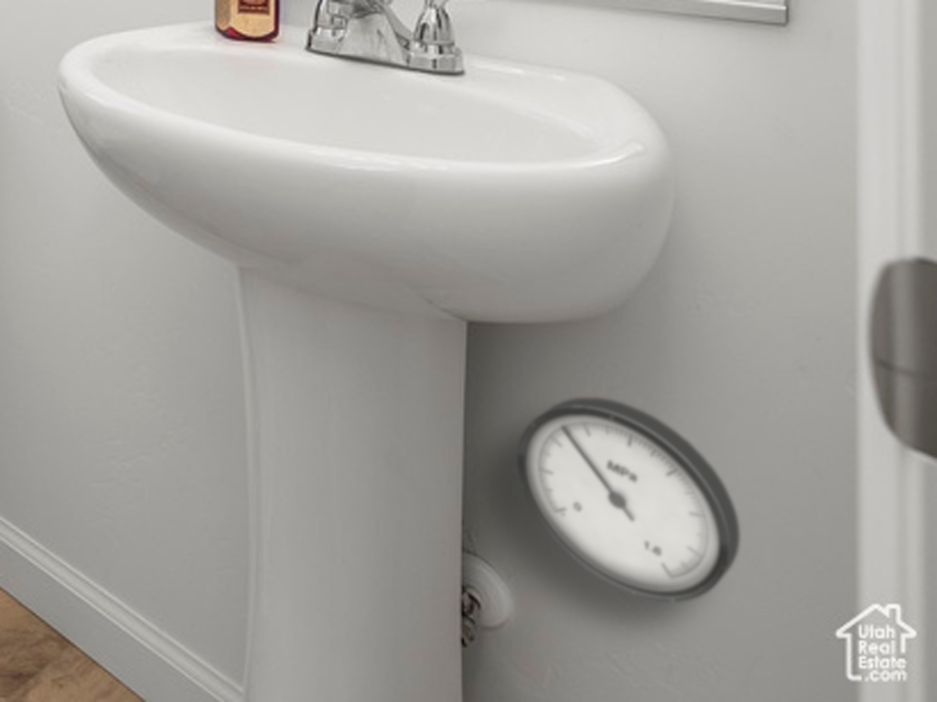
0.5 MPa
